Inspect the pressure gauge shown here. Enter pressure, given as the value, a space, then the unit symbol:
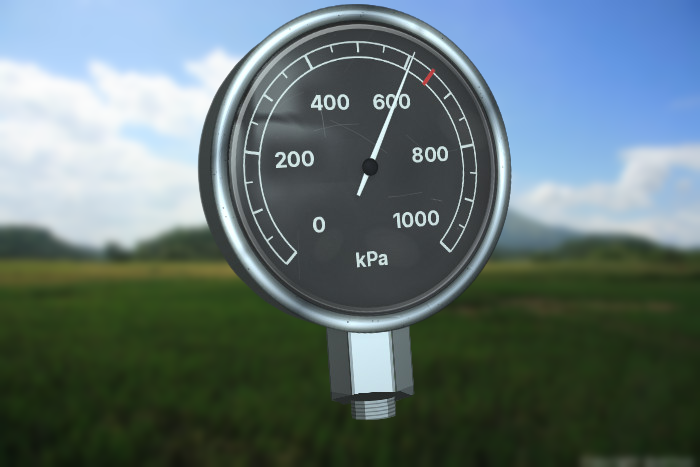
600 kPa
